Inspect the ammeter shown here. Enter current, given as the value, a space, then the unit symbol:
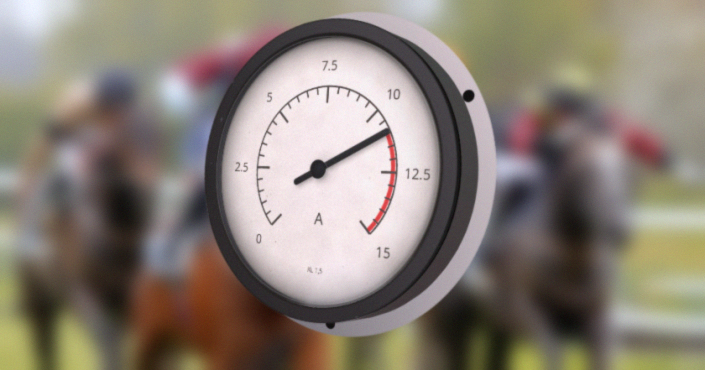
11 A
